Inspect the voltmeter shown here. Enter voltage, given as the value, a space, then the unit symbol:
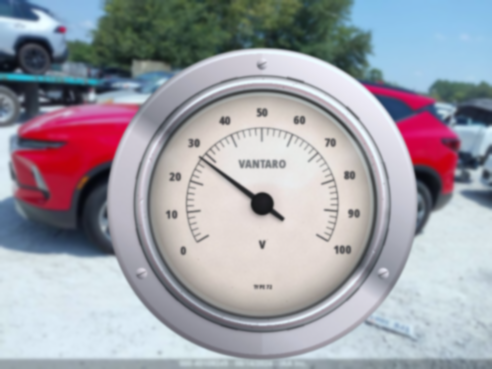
28 V
